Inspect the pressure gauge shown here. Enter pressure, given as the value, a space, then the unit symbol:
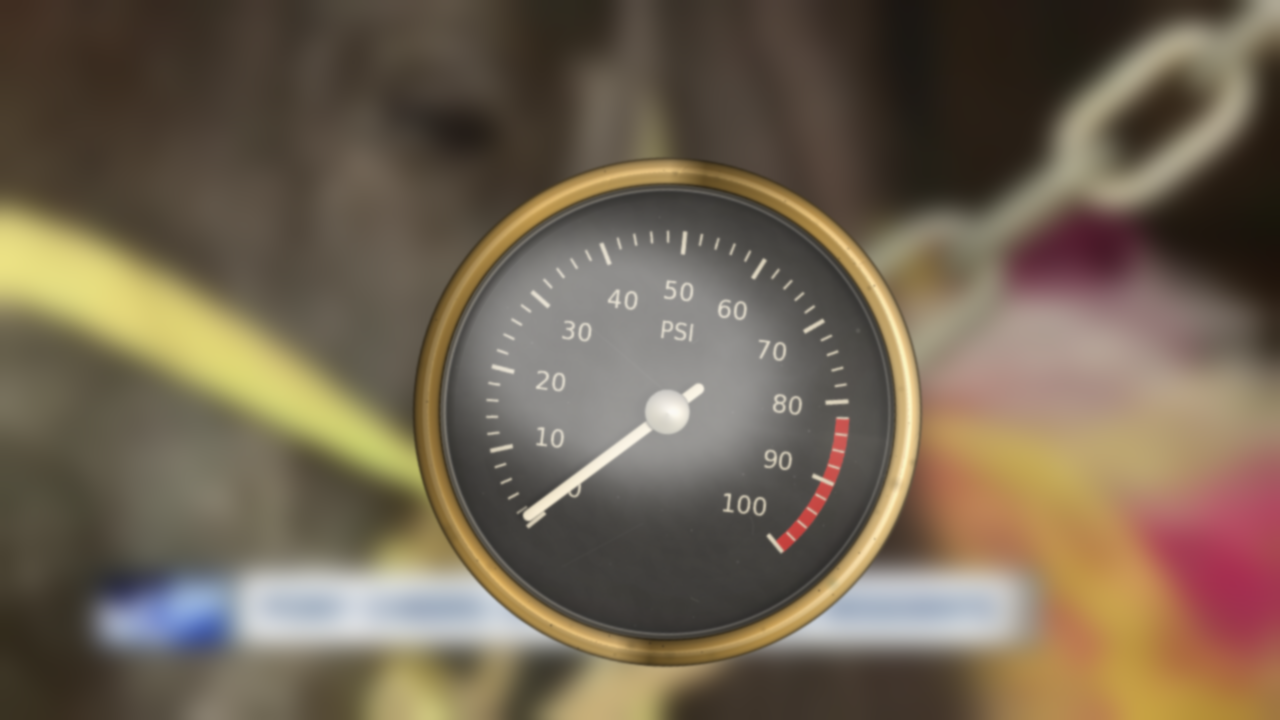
1 psi
